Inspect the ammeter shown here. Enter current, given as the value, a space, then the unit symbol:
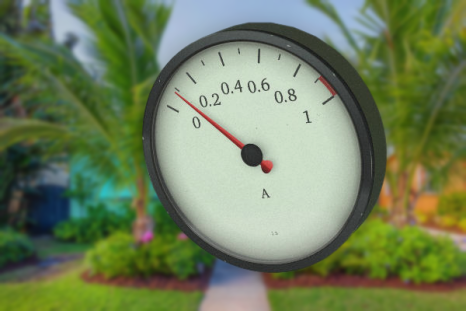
0.1 A
